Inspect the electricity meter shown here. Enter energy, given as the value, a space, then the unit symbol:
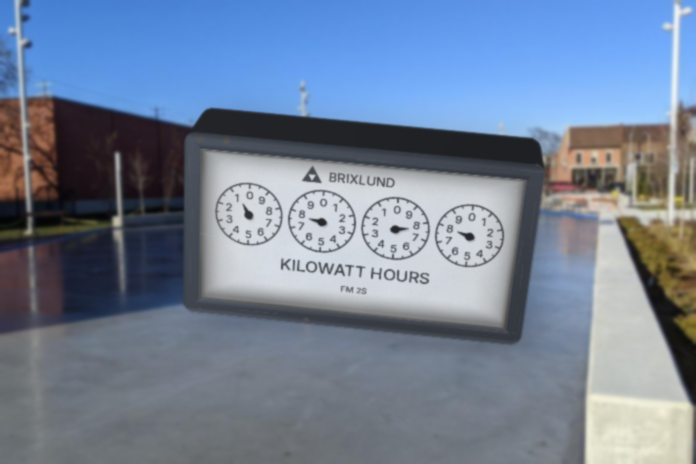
778 kWh
